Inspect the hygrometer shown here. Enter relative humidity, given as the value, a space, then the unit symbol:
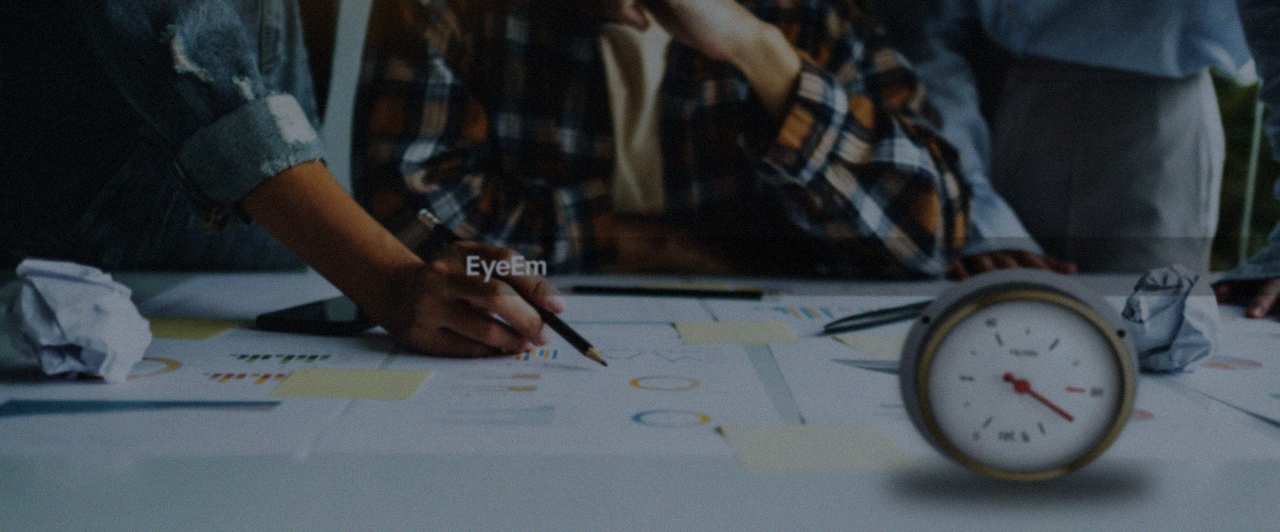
90 %
